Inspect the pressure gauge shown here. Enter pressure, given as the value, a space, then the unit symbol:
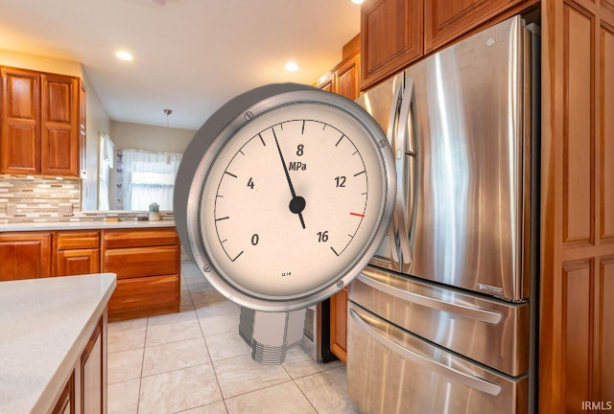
6.5 MPa
